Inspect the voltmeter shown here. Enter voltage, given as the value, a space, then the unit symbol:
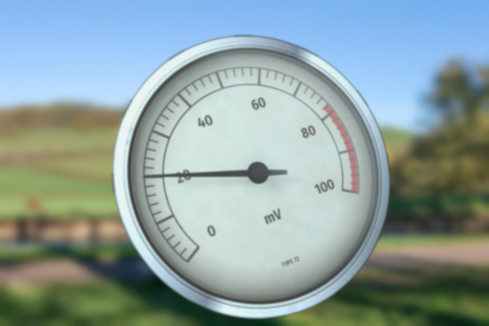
20 mV
